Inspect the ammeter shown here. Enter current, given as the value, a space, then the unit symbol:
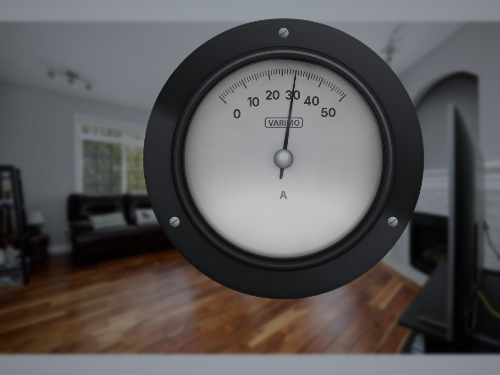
30 A
